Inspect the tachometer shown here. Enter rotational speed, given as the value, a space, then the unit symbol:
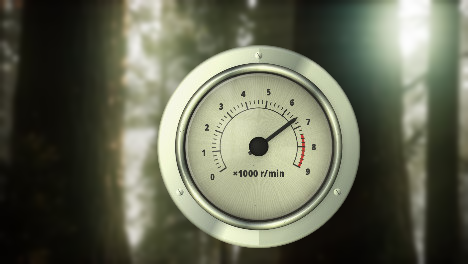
6600 rpm
